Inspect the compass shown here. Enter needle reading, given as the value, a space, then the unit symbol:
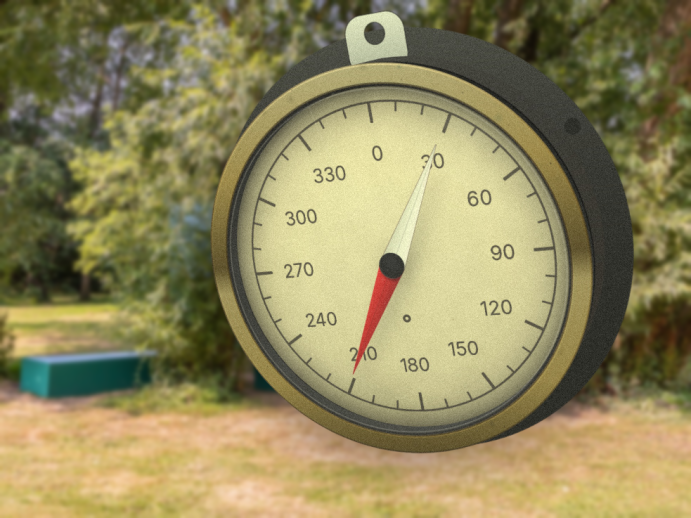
210 °
